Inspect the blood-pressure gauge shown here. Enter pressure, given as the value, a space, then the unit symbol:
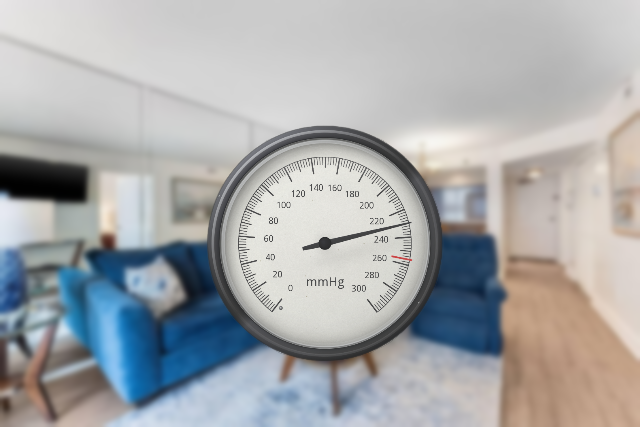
230 mmHg
